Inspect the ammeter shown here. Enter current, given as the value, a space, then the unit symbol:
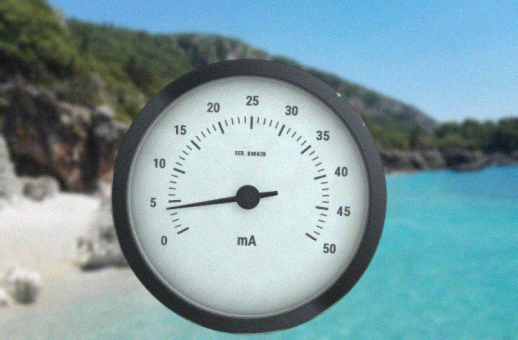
4 mA
